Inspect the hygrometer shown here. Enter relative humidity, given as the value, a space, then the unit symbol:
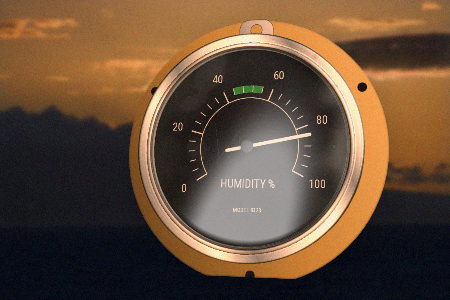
84 %
